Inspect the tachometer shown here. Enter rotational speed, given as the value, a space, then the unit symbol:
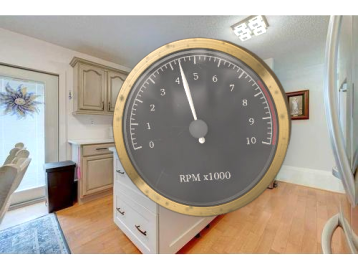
4400 rpm
